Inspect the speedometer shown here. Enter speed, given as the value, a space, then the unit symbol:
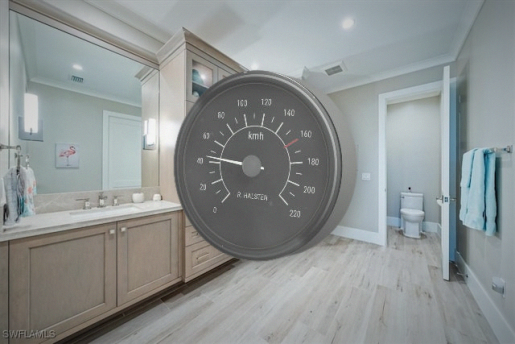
45 km/h
